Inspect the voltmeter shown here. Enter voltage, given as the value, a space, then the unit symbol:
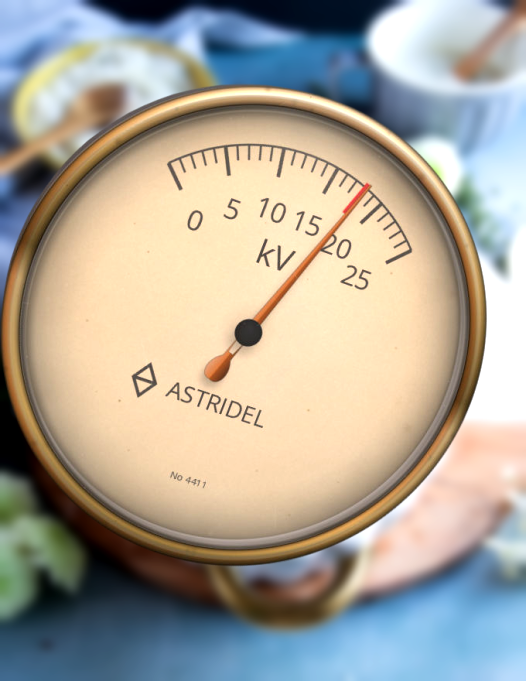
18 kV
